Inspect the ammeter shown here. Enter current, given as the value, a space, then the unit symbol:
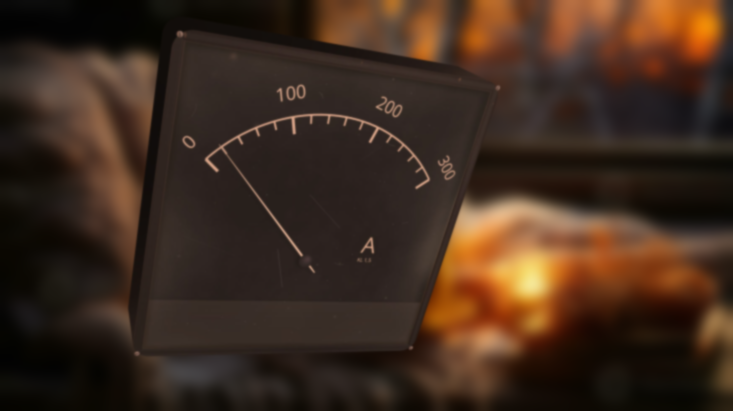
20 A
